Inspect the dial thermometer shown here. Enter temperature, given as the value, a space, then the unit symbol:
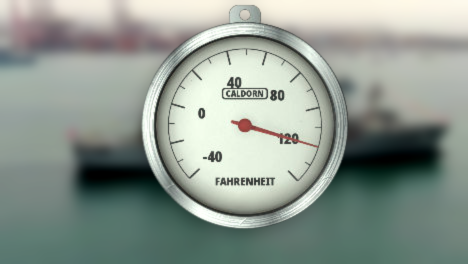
120 °F
